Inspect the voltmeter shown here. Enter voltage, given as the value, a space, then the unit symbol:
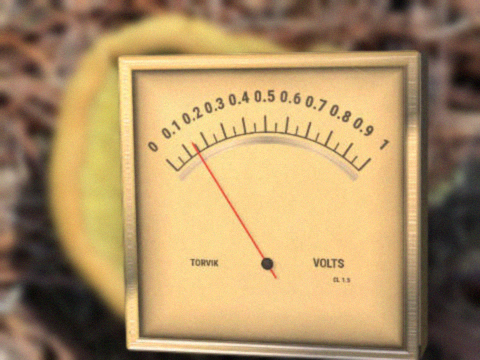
0.15 V
